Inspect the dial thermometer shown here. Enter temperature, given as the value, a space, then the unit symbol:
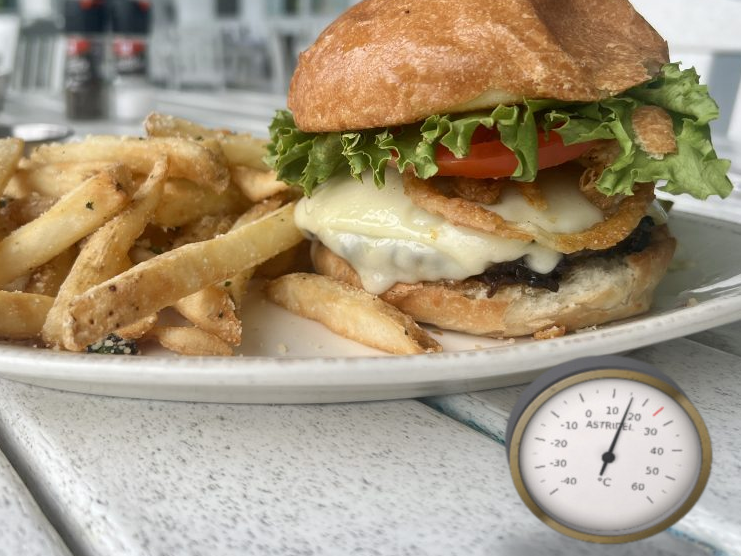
15 °C
